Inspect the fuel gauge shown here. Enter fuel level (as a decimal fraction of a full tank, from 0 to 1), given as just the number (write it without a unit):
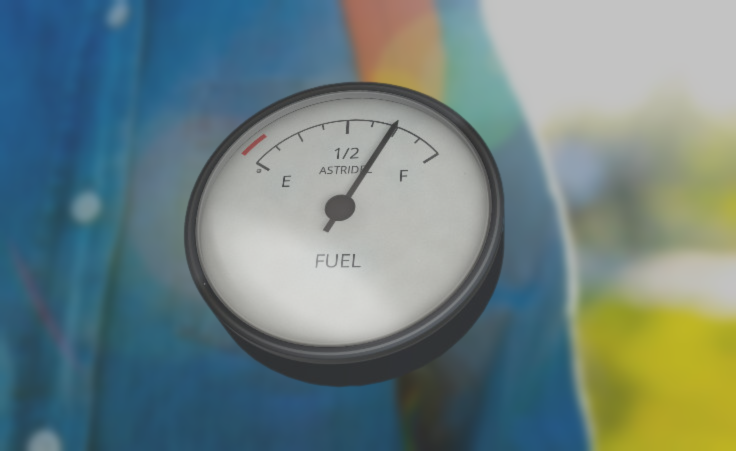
0.75
